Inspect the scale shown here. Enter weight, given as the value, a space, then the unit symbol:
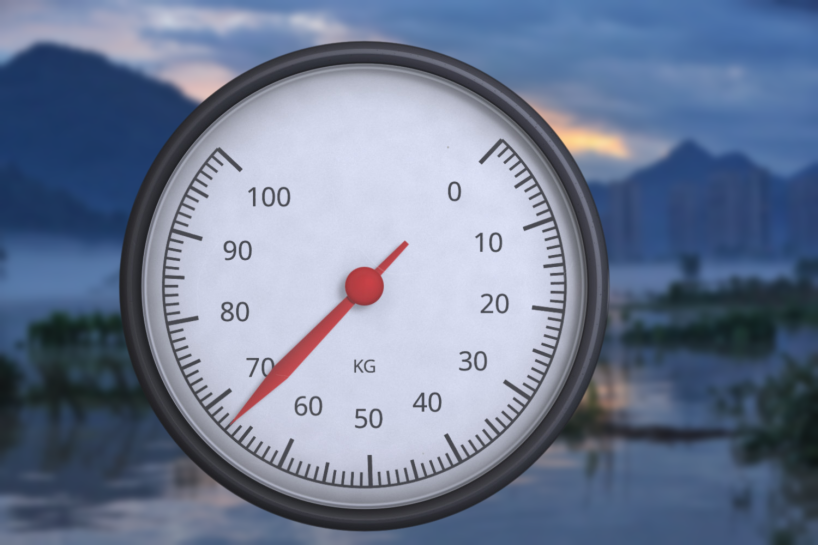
67 kg
